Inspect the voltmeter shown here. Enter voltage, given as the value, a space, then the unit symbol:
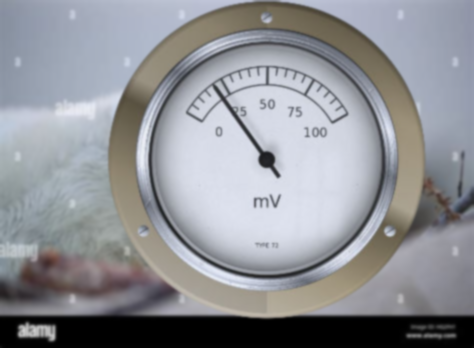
20 mV
